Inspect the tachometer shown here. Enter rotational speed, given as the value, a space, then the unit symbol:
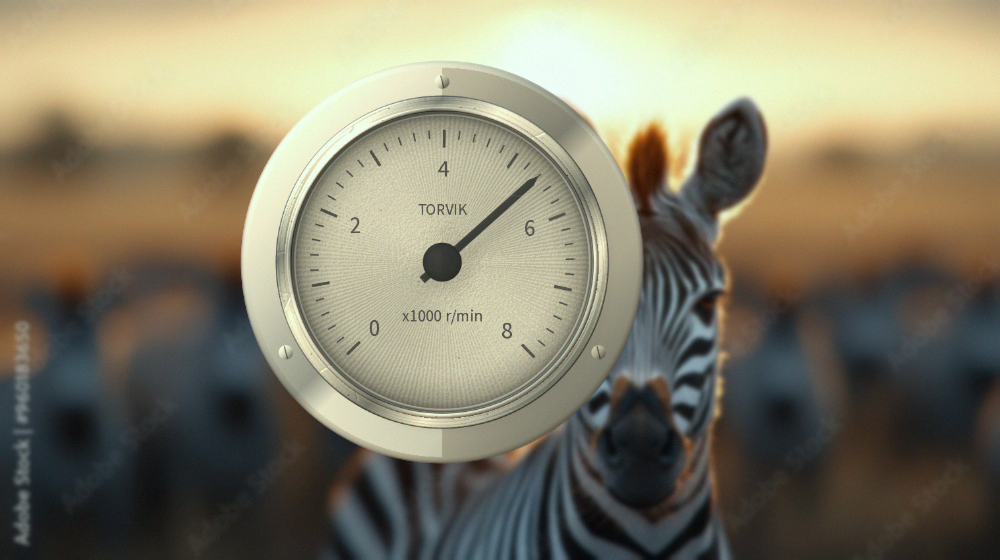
5400 rpm
